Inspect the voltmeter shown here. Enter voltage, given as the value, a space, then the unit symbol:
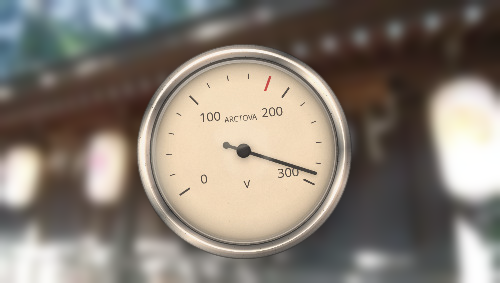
290 V
